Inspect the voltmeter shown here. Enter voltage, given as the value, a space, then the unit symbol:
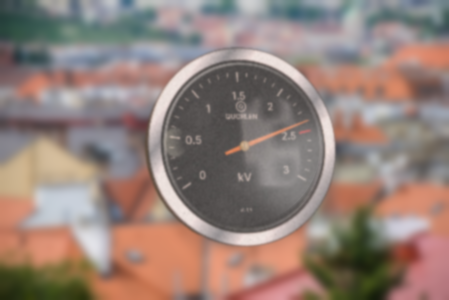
2.4 kV
